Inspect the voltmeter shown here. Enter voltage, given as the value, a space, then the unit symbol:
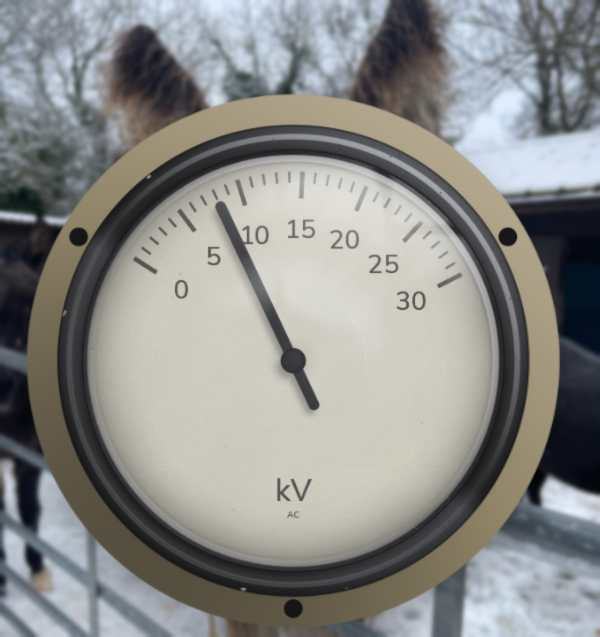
8 kV
